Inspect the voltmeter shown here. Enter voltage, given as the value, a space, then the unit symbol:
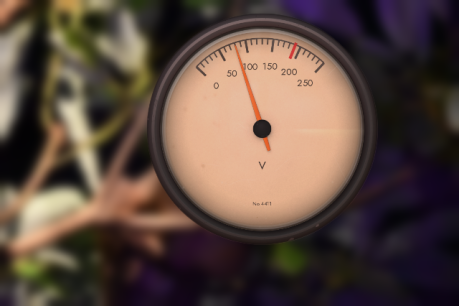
80 V
